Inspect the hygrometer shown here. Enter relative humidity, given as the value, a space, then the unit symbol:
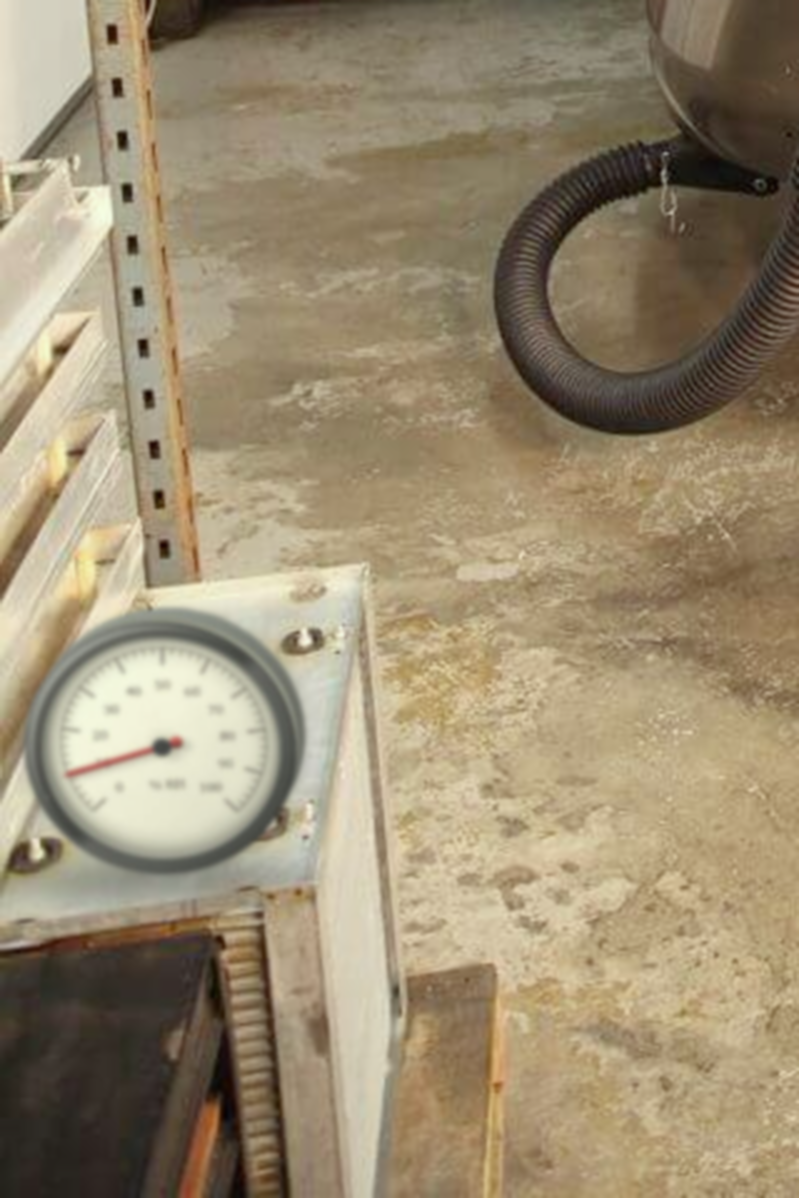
10 %
